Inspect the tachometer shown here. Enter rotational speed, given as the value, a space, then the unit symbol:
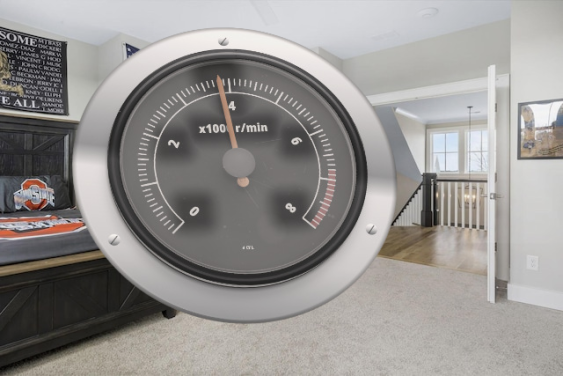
3800 rpm
